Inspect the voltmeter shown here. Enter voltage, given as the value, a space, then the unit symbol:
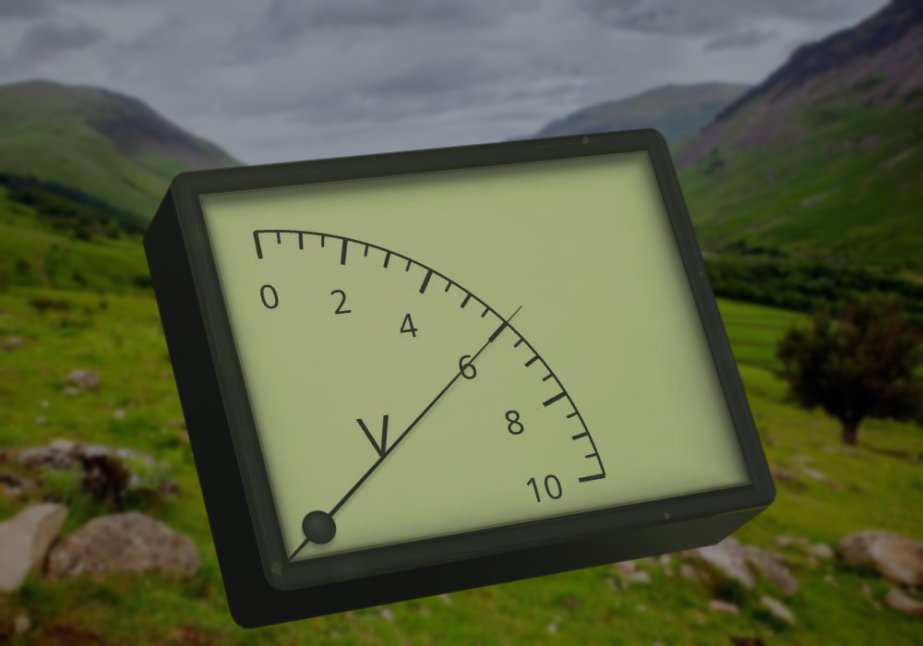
6 V
